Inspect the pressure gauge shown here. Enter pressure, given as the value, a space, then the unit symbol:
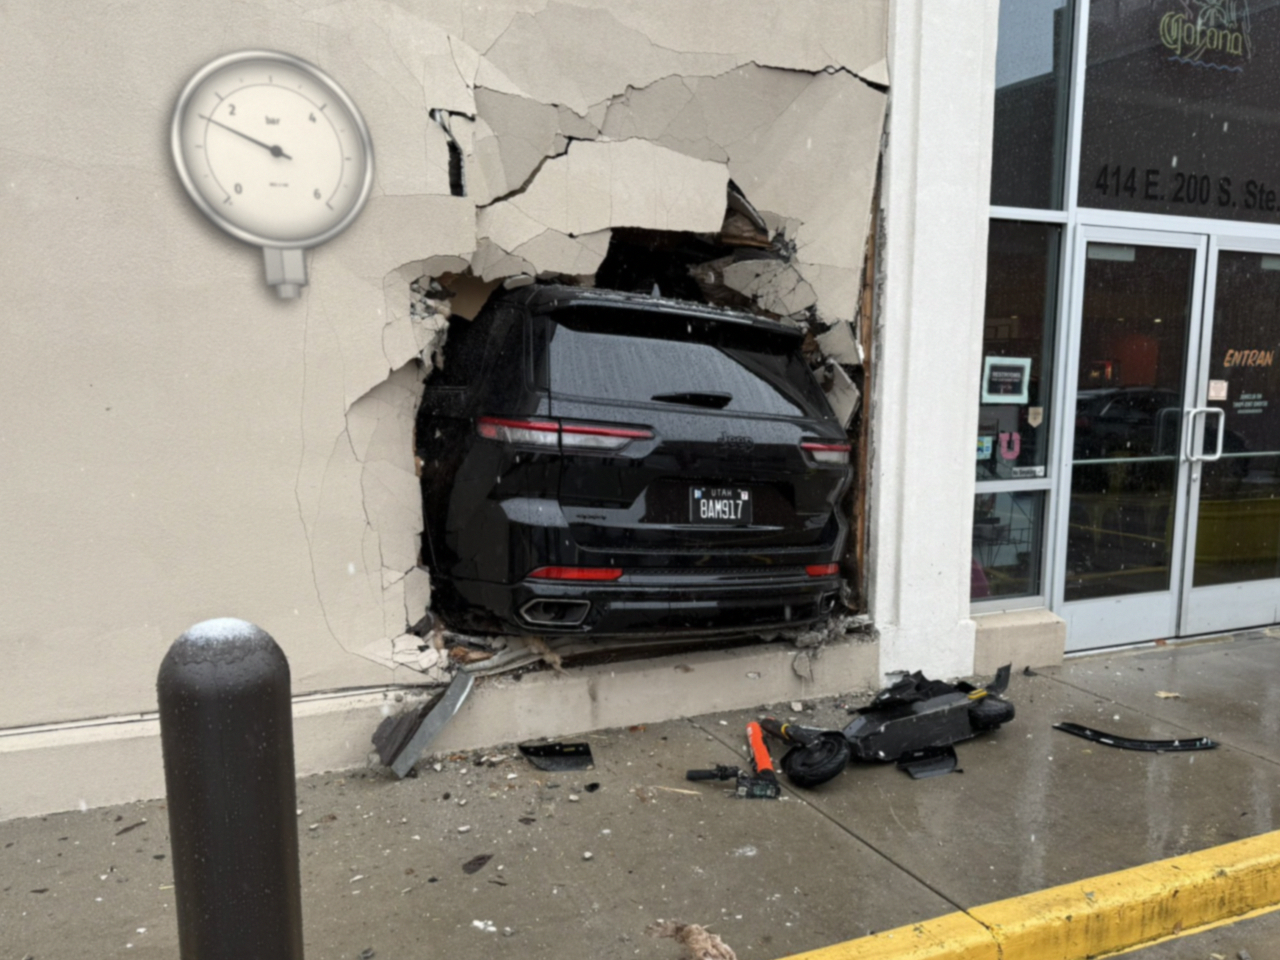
1.5 bar
